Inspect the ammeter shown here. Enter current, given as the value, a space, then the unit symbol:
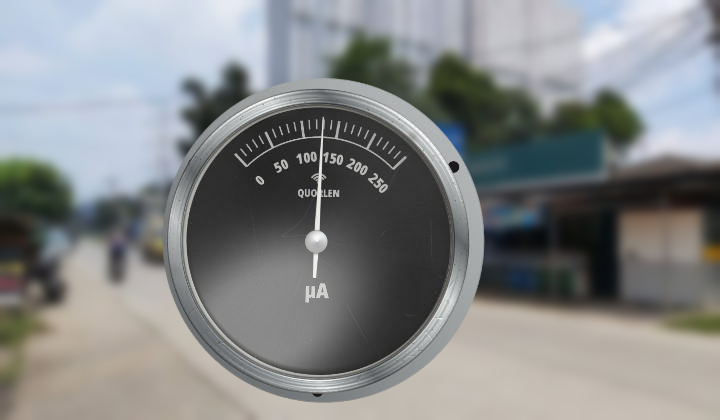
130 µA
